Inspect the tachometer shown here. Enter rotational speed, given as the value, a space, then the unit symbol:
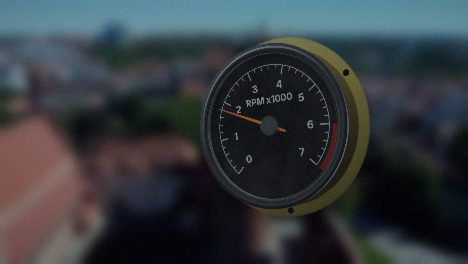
1800 rpm
